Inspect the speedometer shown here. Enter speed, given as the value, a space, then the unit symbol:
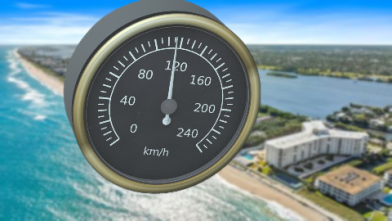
115 km/h
